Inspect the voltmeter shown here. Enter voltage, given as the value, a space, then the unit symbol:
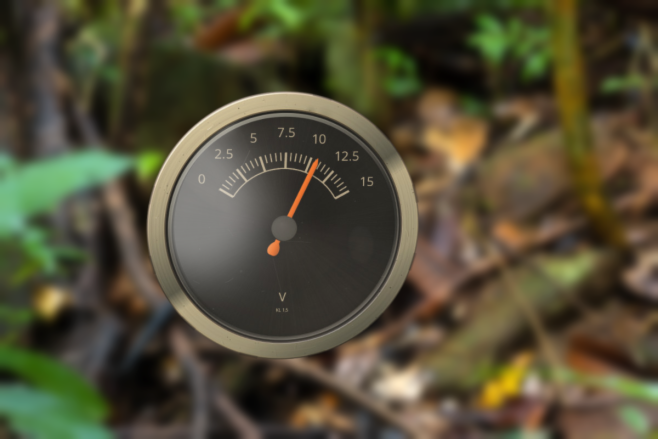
10.5 V
